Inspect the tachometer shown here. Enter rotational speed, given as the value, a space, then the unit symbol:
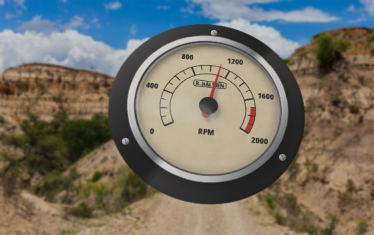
1100 rpm
